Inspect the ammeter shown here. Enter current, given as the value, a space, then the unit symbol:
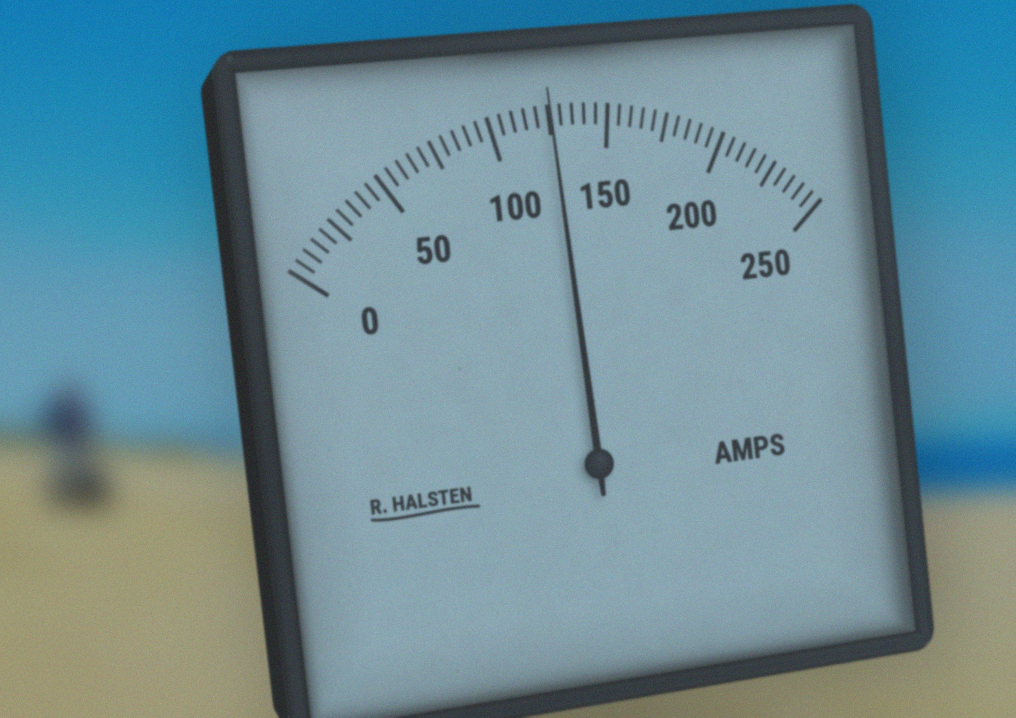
125 A
